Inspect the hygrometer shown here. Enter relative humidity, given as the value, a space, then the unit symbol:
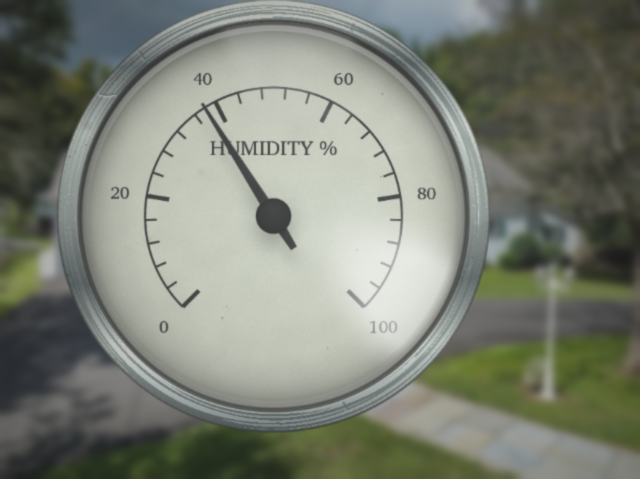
38 %
